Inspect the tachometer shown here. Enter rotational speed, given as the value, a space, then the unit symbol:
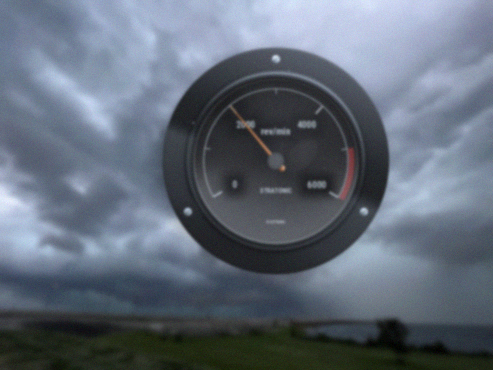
2000 rpm
